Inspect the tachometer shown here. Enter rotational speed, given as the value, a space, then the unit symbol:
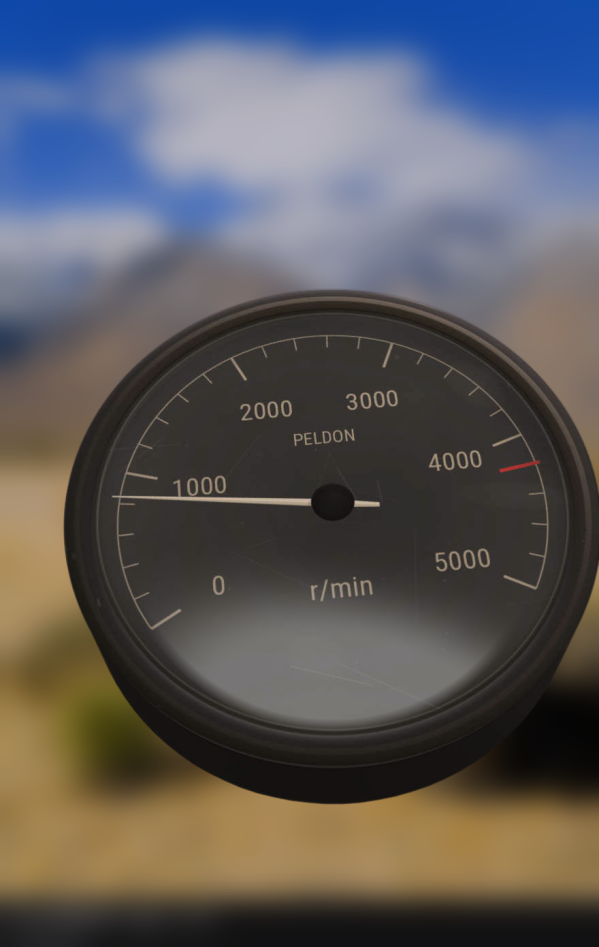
800 rpm
